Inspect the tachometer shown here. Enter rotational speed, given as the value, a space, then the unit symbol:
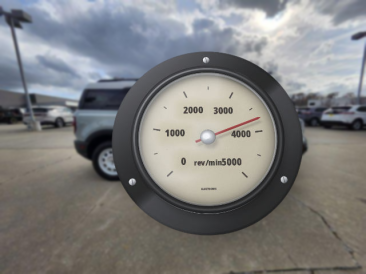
3750 rpm
